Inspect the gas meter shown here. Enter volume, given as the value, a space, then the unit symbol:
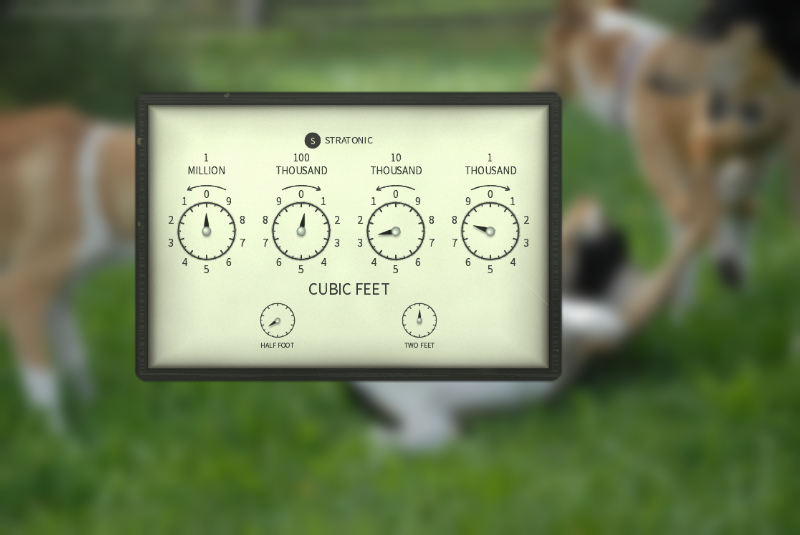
2800 ft³
